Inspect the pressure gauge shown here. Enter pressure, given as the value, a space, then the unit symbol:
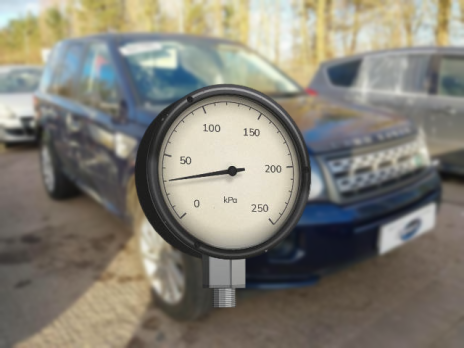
30 kPa
